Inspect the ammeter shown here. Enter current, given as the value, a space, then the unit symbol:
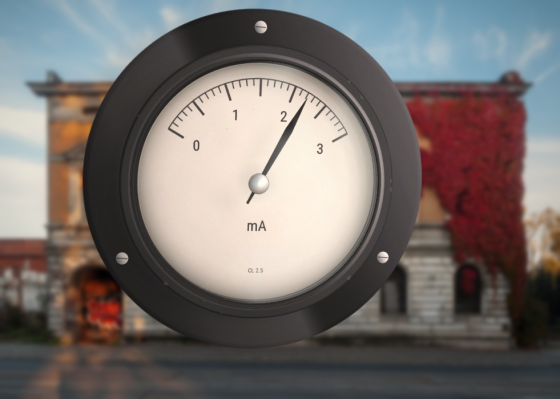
2.2 mA
